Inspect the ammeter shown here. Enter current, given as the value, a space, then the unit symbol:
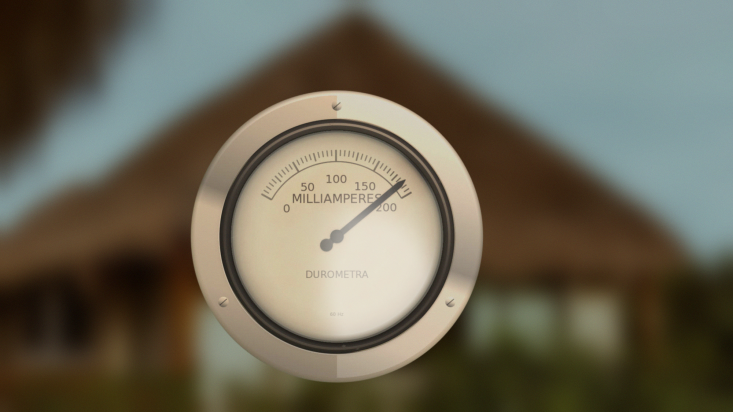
185 mA
